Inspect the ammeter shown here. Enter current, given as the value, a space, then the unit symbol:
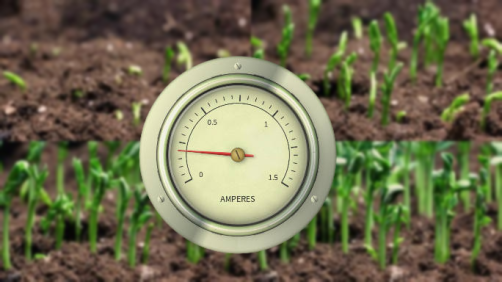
0.2 A
